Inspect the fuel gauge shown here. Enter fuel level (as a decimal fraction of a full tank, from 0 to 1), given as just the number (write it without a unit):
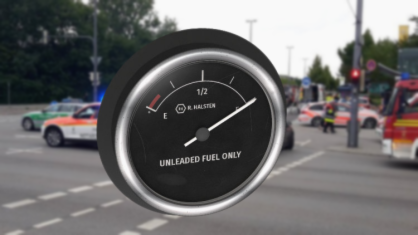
1
